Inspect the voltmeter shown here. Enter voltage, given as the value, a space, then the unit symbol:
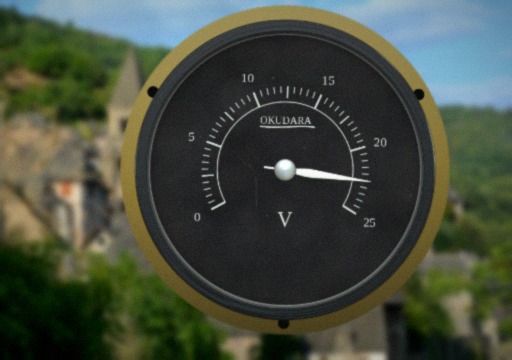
22.5 V
